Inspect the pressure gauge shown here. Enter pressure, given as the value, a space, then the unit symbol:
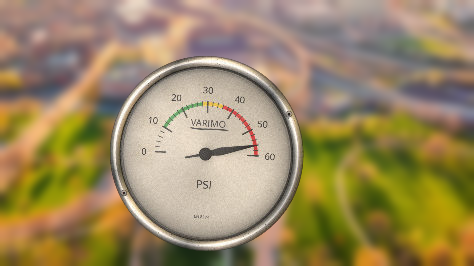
56 psi
